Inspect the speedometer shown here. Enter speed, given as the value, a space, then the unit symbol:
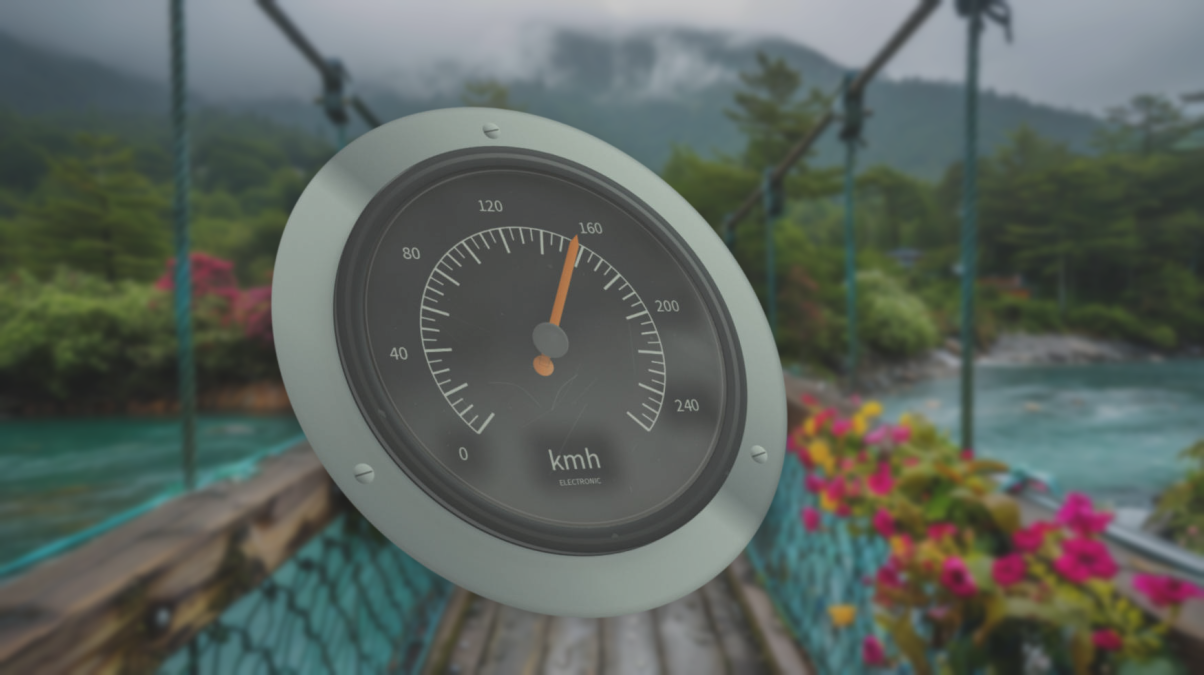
155 km/h
